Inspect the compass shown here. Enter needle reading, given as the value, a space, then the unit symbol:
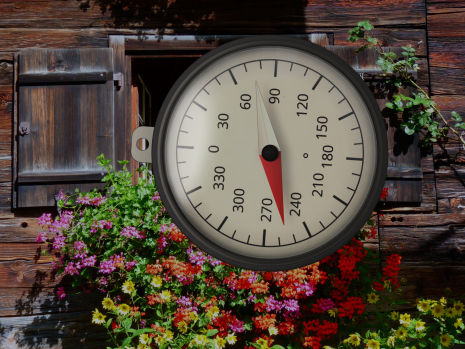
255 °
